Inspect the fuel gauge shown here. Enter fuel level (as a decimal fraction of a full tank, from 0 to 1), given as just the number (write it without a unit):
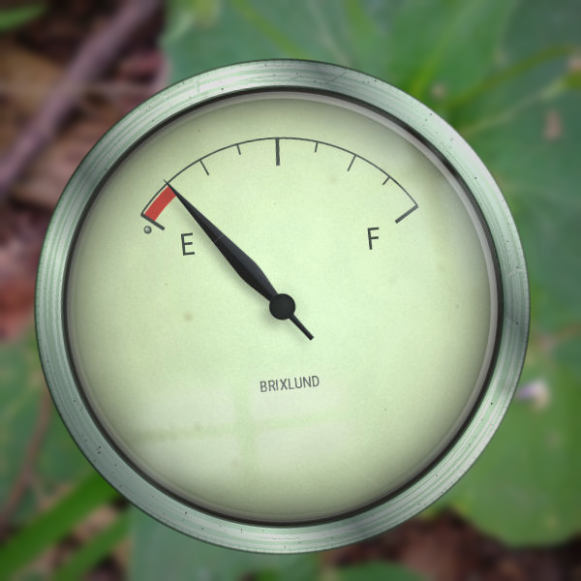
0.125
